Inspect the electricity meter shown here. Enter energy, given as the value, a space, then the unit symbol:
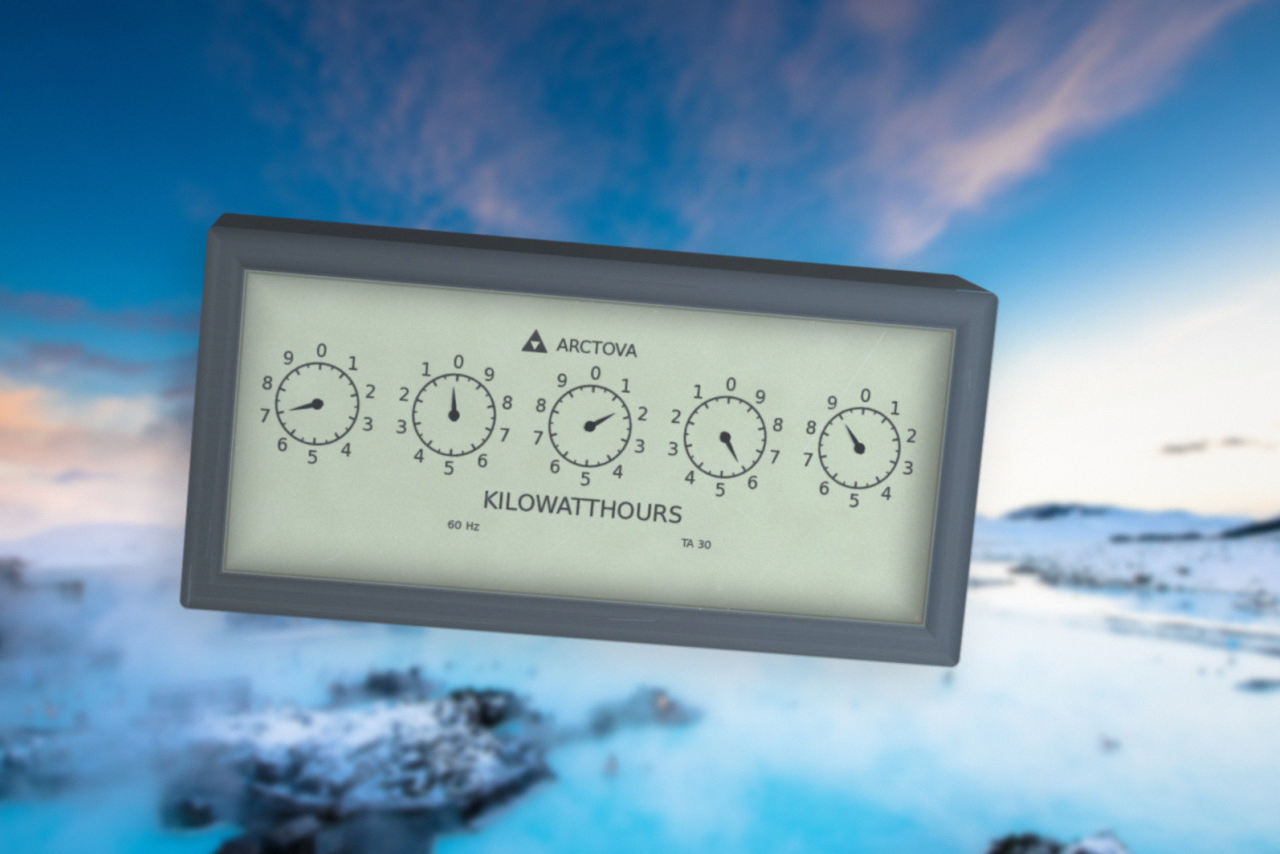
70159 kWh
